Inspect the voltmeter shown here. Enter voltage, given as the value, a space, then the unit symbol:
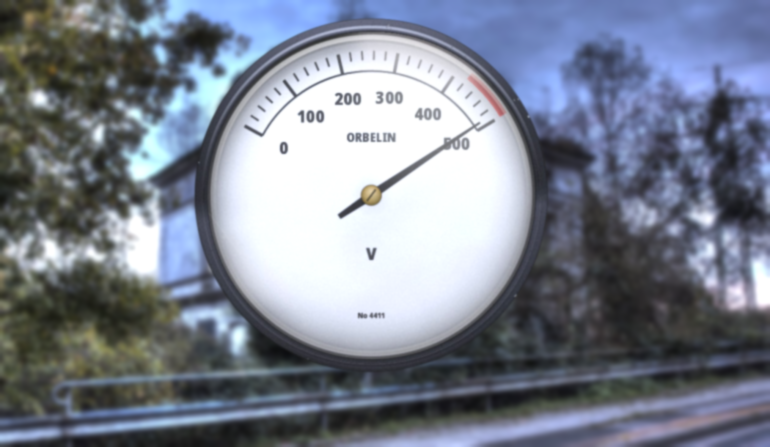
490 V
